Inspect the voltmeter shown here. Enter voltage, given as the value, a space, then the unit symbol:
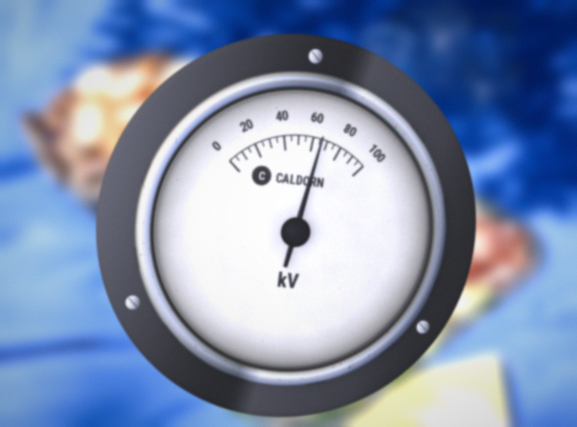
65 kV
